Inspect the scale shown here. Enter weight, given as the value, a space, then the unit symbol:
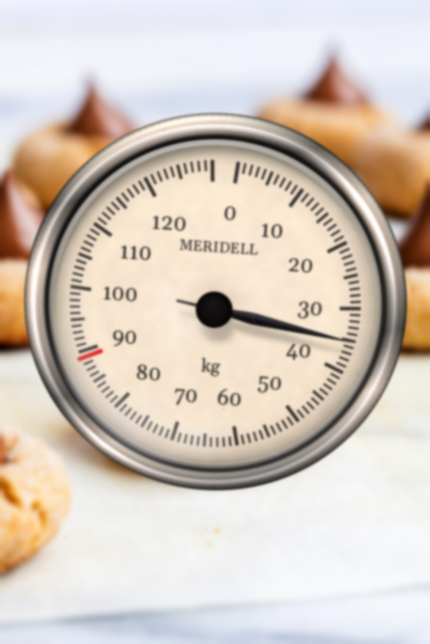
35 kg
